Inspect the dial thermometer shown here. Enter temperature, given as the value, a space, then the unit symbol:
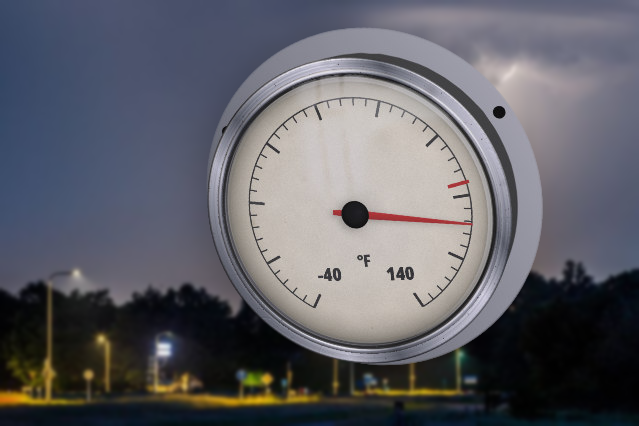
108 °F
